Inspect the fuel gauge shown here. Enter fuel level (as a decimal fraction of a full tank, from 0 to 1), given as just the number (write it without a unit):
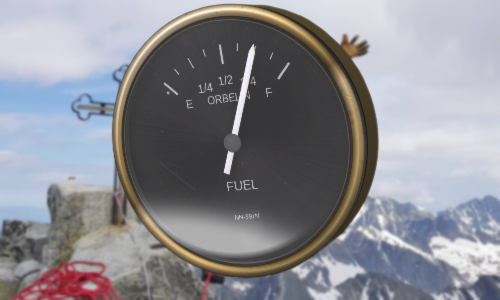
0.75
